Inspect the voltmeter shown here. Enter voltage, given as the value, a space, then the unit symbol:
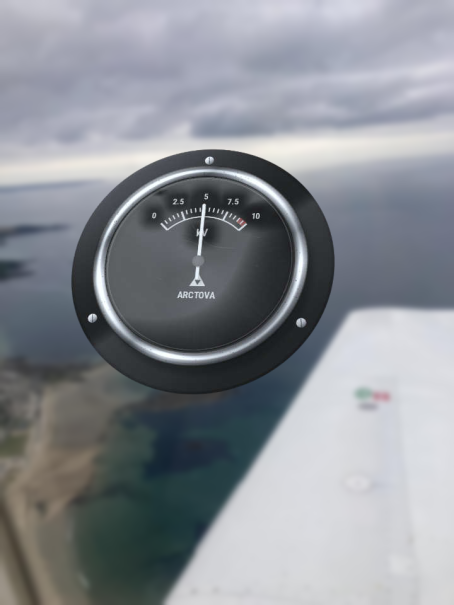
5 kV
